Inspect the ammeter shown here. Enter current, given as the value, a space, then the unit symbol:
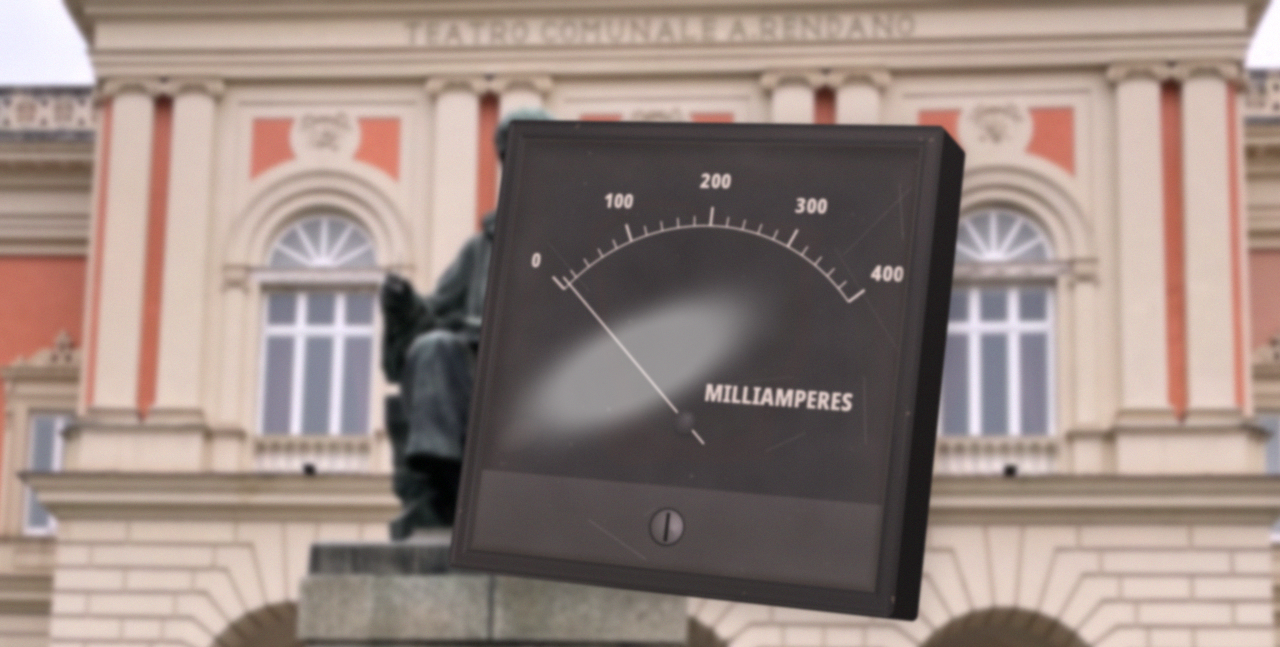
10 mA
